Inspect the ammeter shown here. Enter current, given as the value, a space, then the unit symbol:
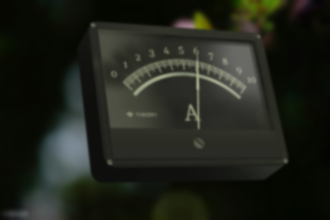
6 A
